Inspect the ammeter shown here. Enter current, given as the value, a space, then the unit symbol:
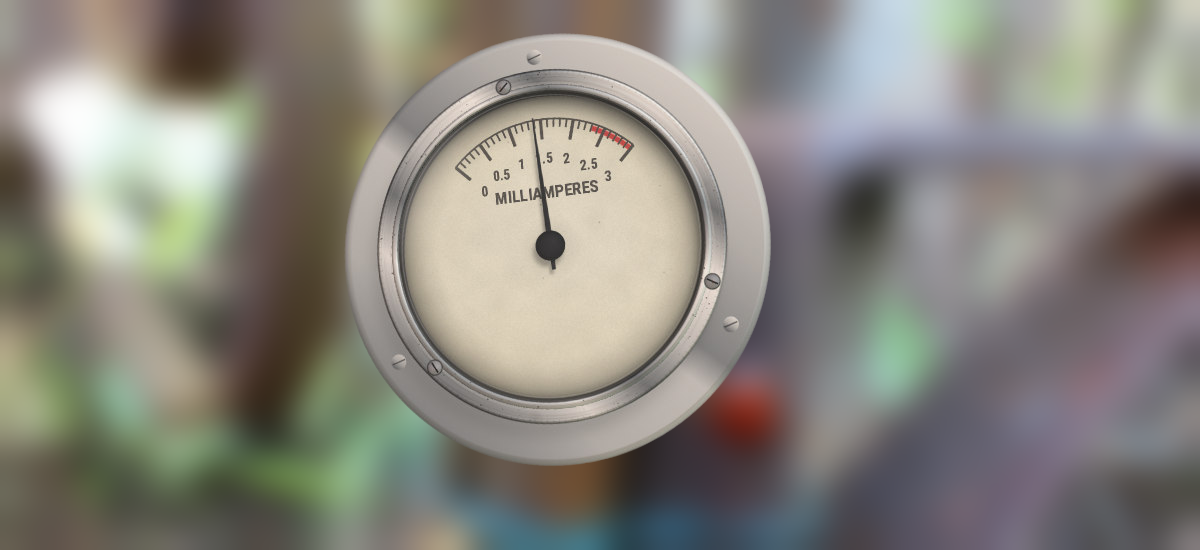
1.4 mA
